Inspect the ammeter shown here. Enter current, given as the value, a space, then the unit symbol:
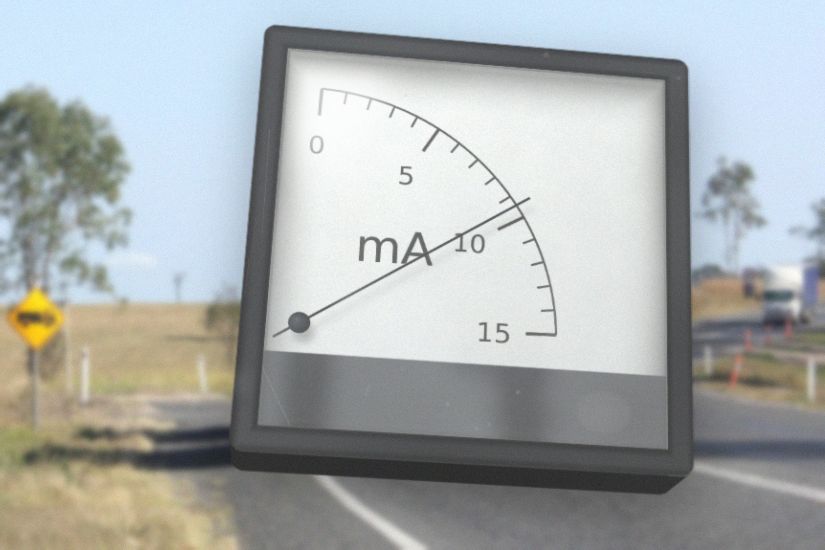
9.5 mA
